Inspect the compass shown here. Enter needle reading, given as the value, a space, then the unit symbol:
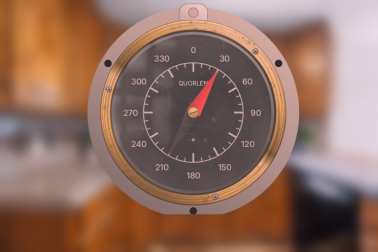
30 °
